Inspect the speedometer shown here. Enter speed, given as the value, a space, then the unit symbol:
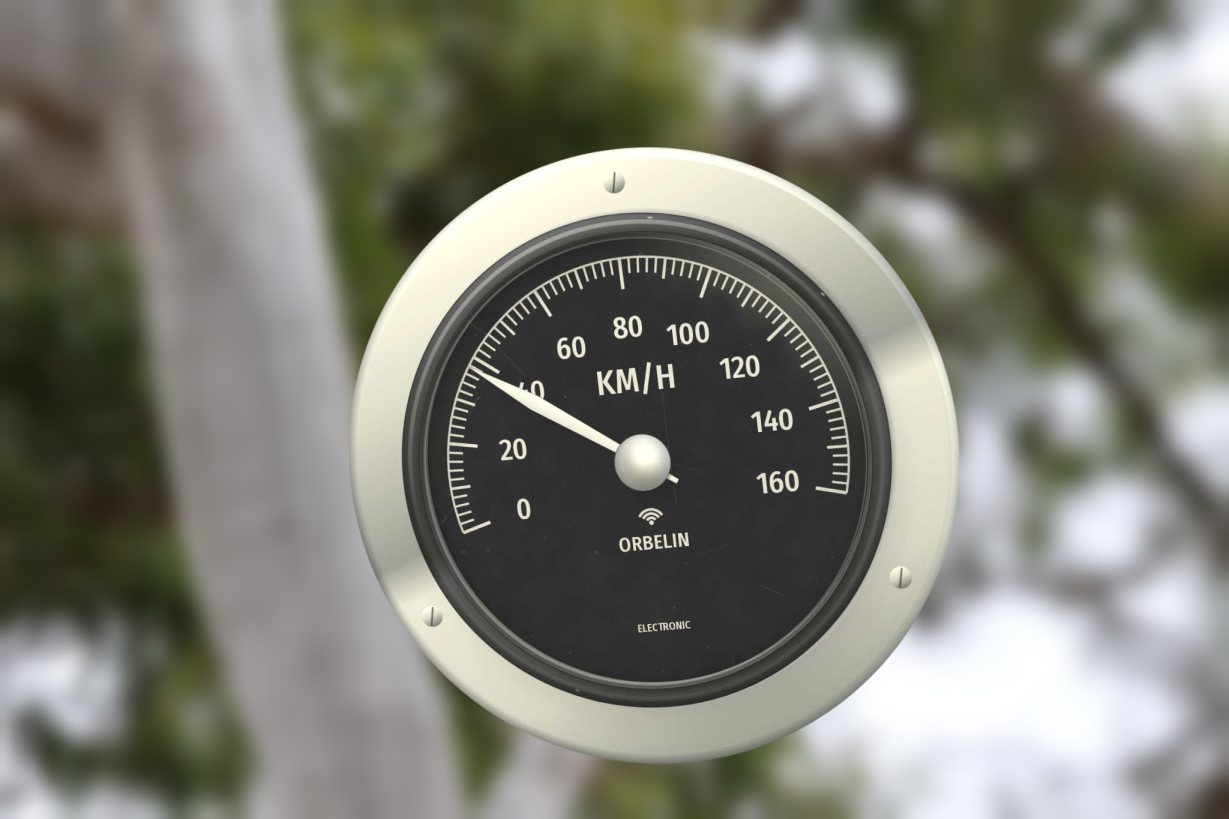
38 km/h
